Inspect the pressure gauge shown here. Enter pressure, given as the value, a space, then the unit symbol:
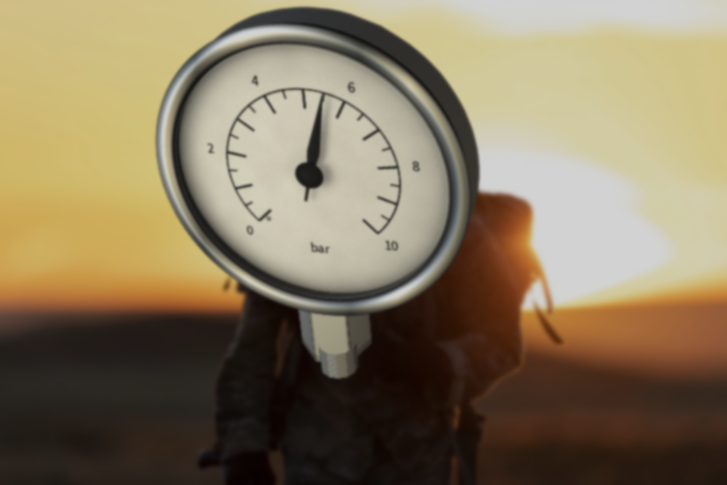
5.5 bar
